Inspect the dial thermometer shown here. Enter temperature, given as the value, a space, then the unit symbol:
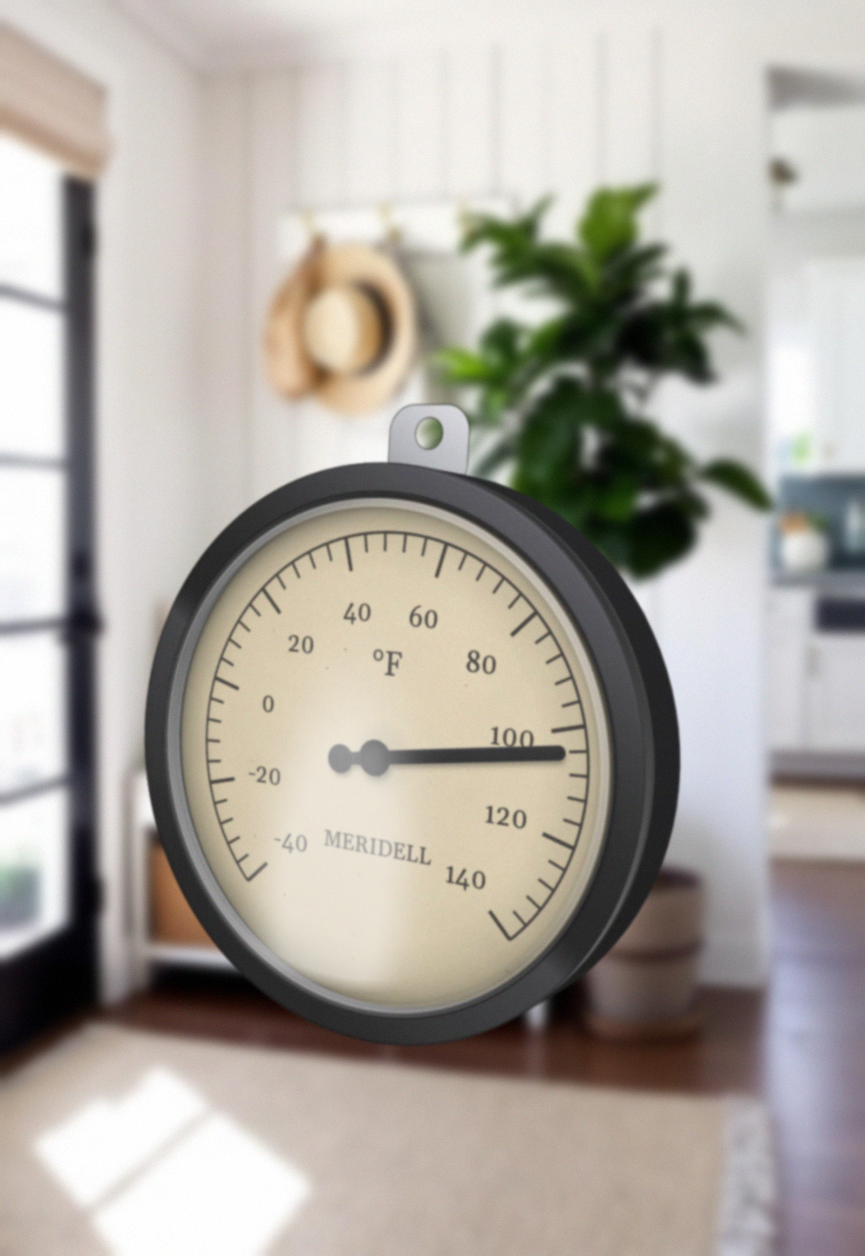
104 °F
